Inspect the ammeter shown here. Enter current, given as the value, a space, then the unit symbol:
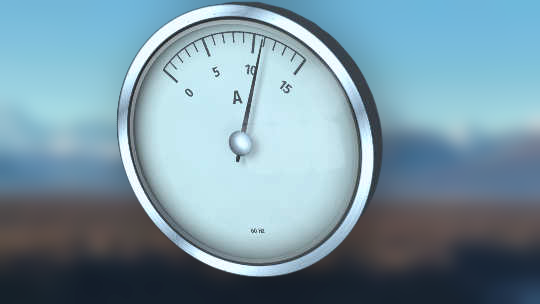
11 A
